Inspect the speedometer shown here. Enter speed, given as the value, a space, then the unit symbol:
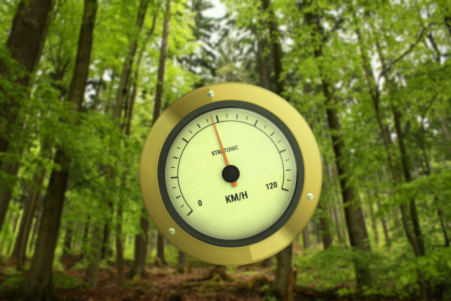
57.5 km/h
